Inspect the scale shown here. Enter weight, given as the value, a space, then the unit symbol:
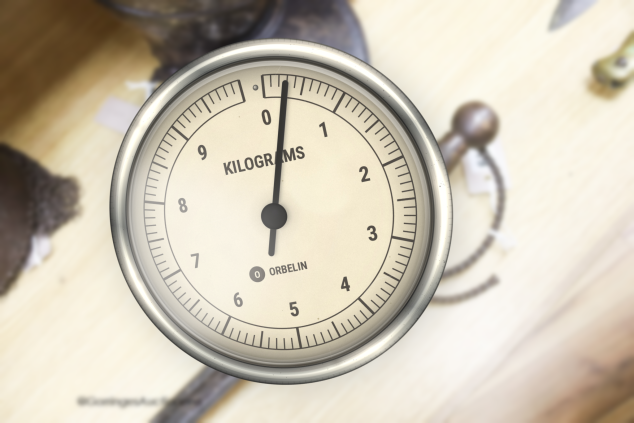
0.3 kg
